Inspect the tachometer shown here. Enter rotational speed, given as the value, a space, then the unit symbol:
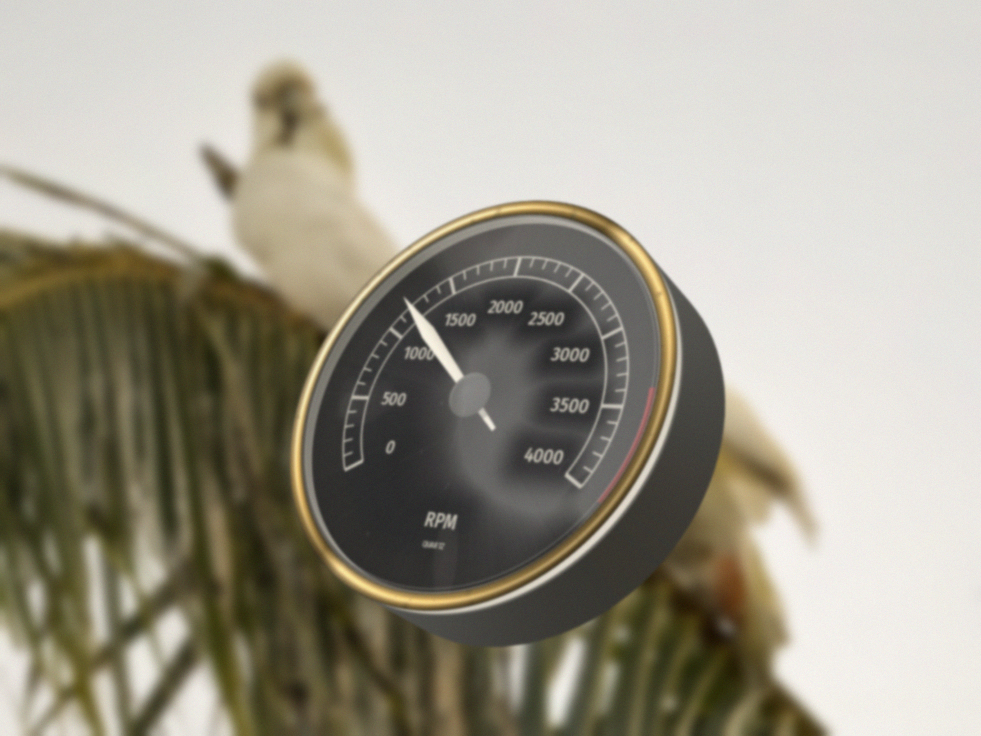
1200 rpm
